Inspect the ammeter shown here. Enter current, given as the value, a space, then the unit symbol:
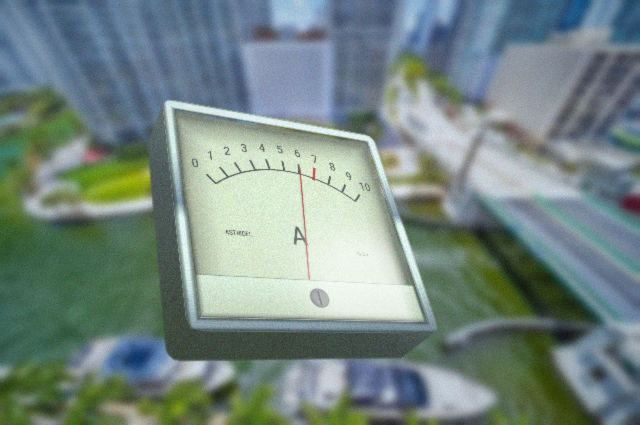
6 A
